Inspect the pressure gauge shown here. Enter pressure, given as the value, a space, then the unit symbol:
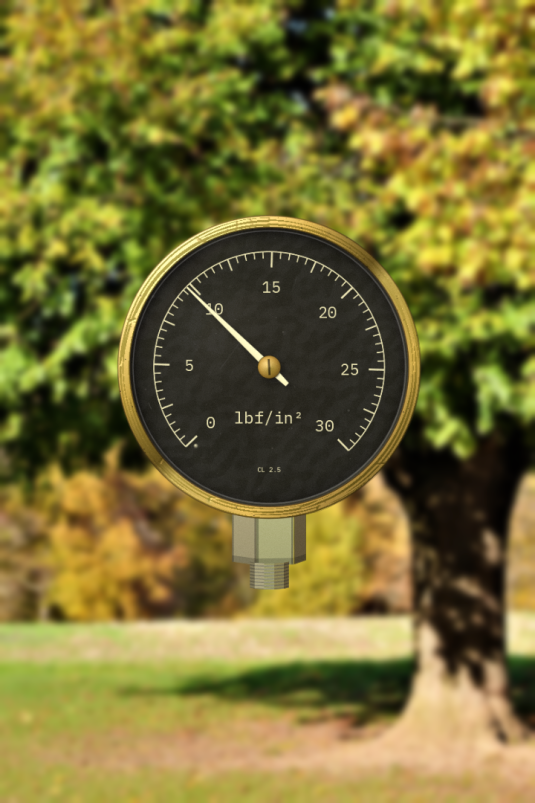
9.75 psi
